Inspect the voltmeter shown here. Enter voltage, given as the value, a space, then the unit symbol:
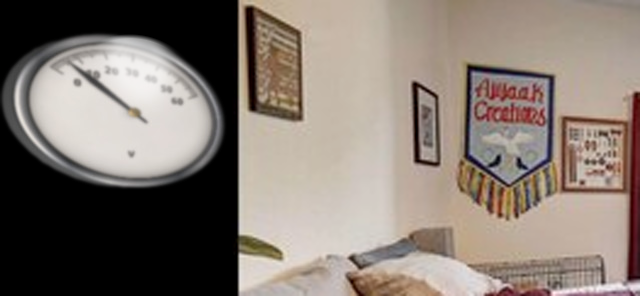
5 V
